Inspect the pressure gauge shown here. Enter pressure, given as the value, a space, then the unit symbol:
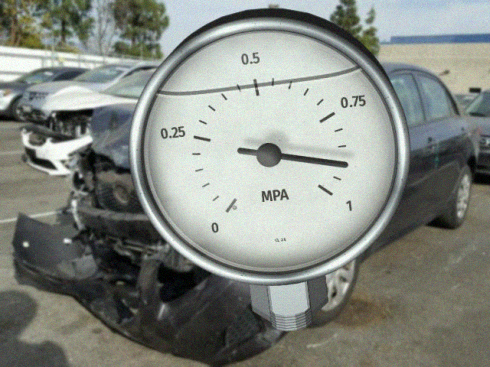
0.9 MPa
